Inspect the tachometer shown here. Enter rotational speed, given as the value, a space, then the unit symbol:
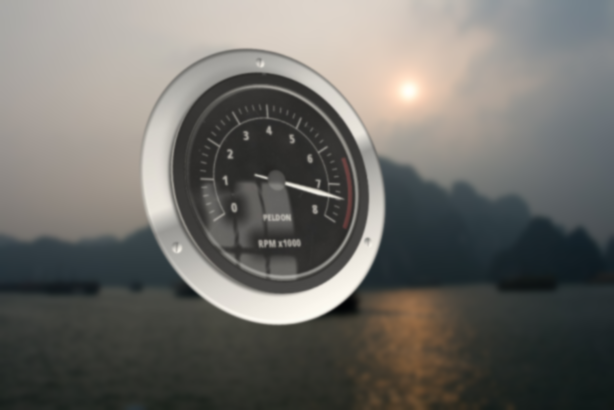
7400 rpm
